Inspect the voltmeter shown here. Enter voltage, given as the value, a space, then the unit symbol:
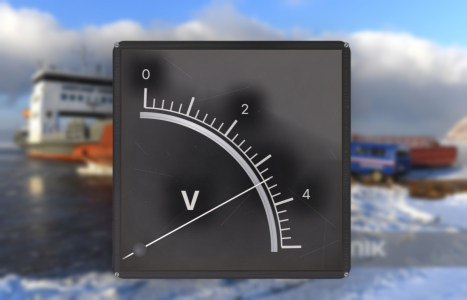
3.4 V
